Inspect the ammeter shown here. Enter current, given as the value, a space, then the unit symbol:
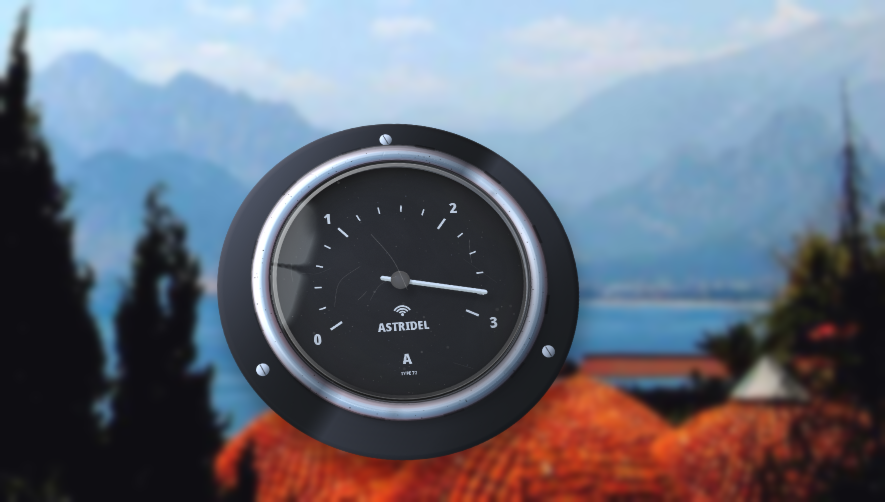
2.8 A
